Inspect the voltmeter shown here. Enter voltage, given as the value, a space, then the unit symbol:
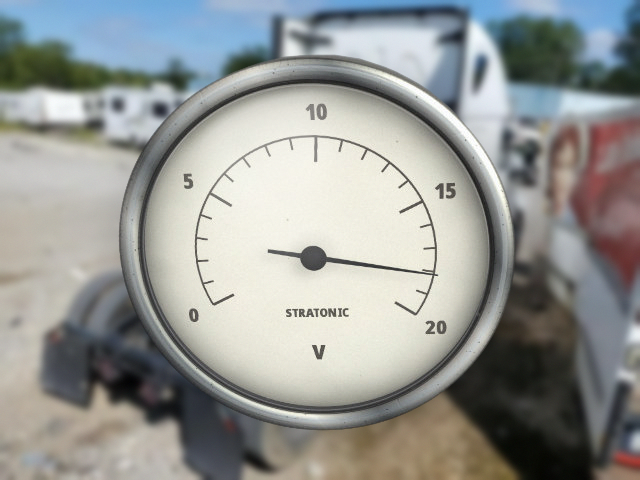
18 V
